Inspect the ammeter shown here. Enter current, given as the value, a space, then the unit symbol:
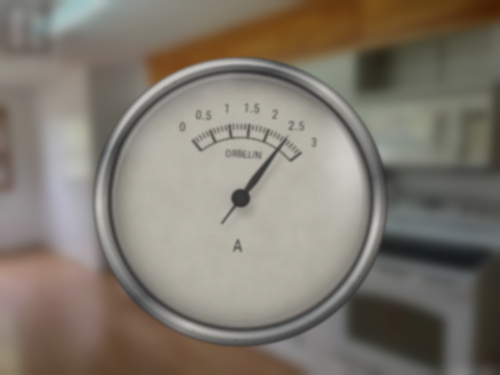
2.5 A
